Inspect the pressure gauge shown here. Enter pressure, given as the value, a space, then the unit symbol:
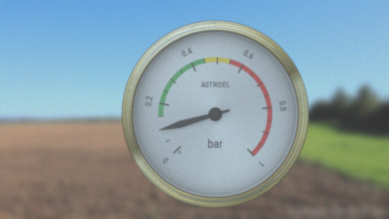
0.1 bar
